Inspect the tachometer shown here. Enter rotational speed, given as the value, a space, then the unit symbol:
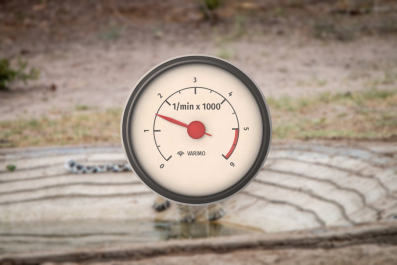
1500 rpm
